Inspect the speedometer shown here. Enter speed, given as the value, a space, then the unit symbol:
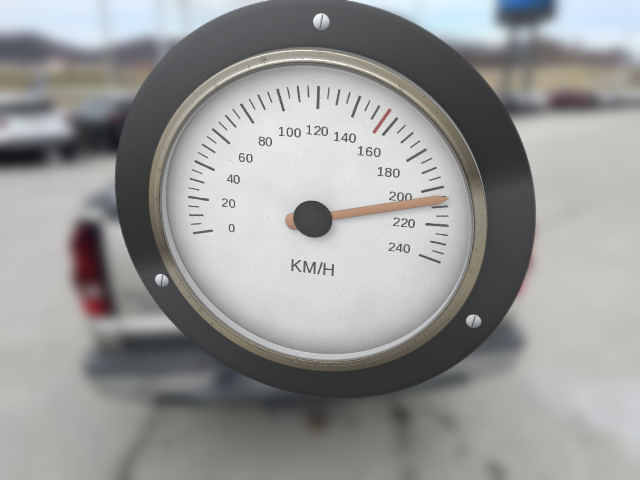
205 km/h
